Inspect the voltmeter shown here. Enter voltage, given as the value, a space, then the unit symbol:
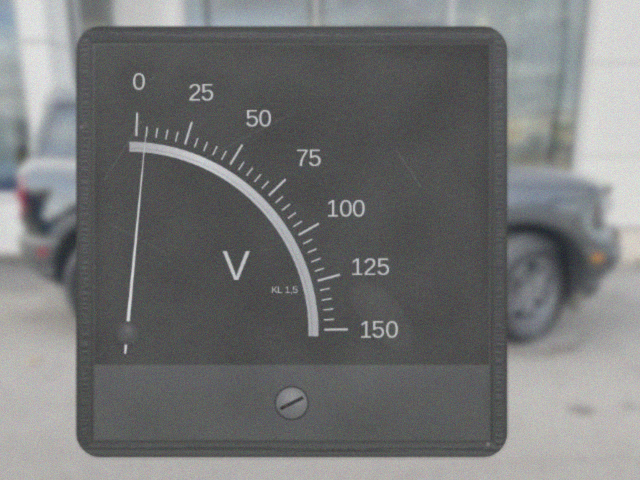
5 V
